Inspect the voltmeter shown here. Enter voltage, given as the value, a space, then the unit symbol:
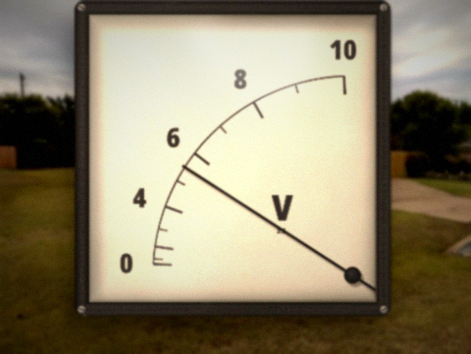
5.5 V
